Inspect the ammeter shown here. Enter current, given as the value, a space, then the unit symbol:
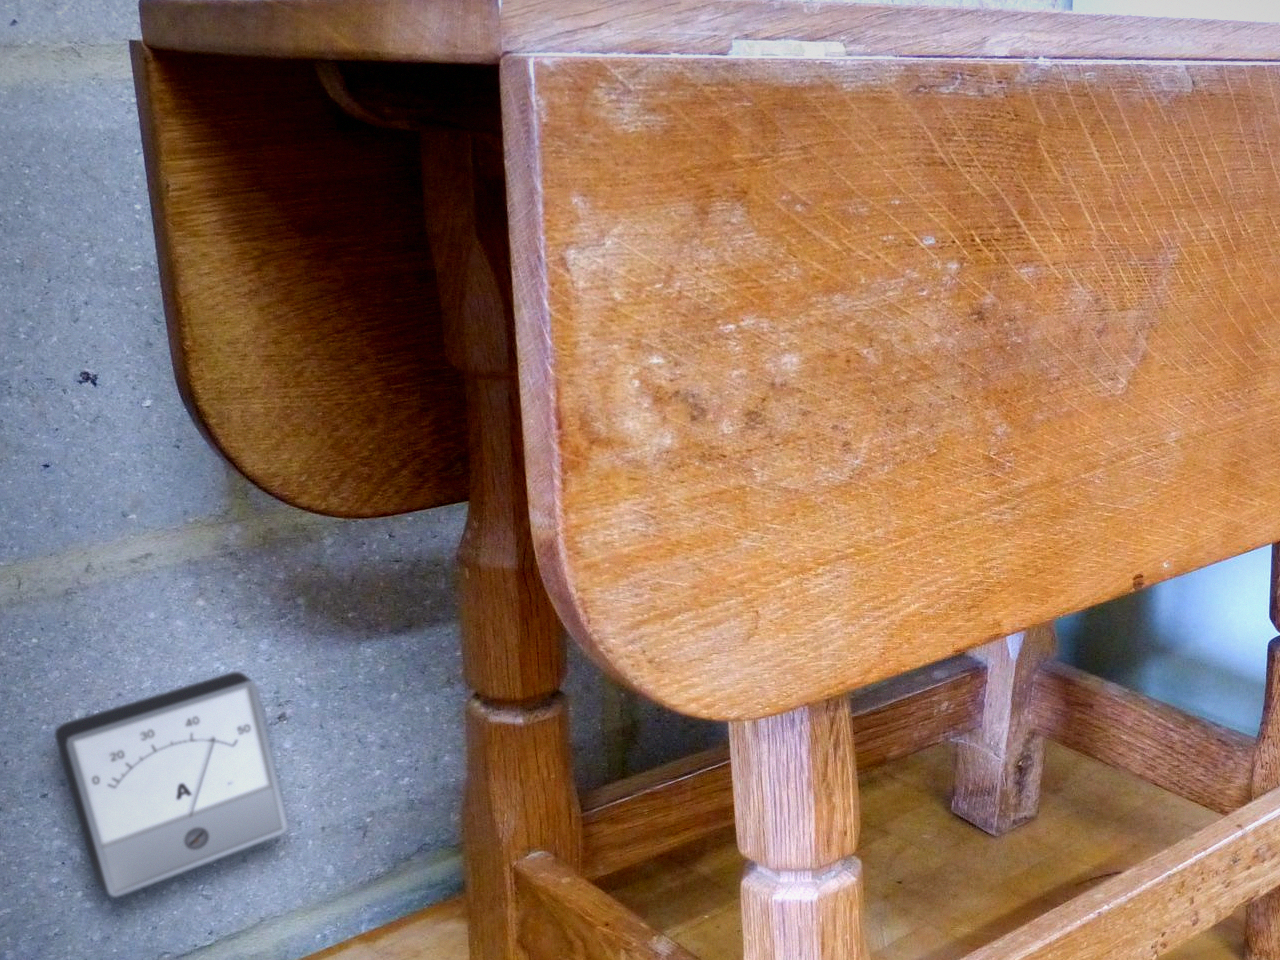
45 A
